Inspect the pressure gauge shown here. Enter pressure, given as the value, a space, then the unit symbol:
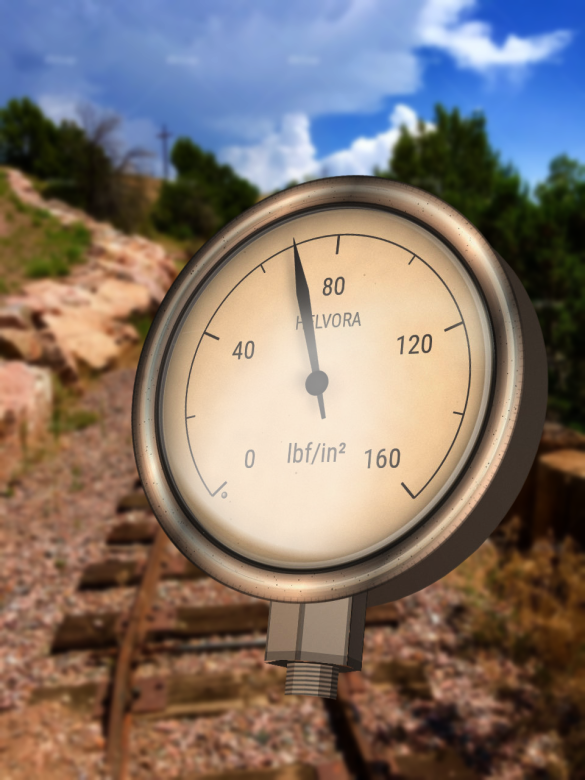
70 psi
